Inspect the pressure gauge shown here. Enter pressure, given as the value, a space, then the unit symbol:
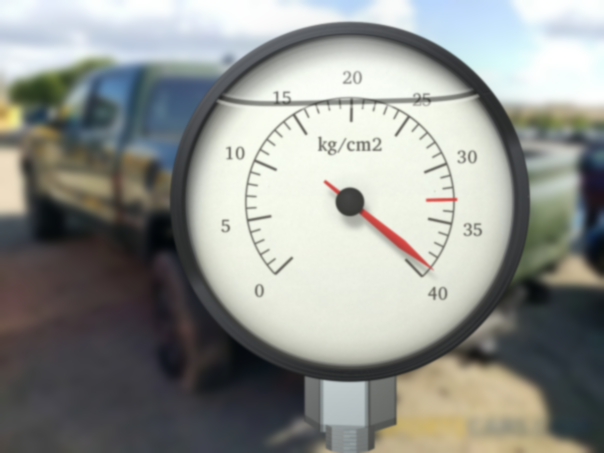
39 kg/cm²
